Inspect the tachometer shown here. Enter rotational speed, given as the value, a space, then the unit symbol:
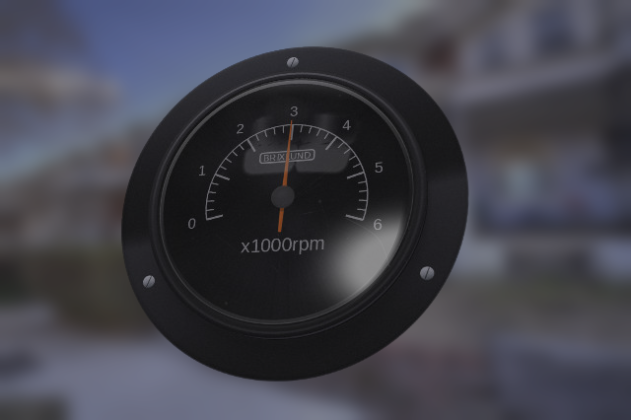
3000 rpm
